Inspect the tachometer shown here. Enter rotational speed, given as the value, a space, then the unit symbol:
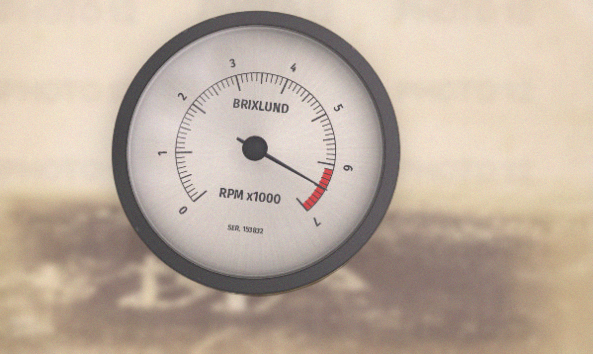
6500 rpm
